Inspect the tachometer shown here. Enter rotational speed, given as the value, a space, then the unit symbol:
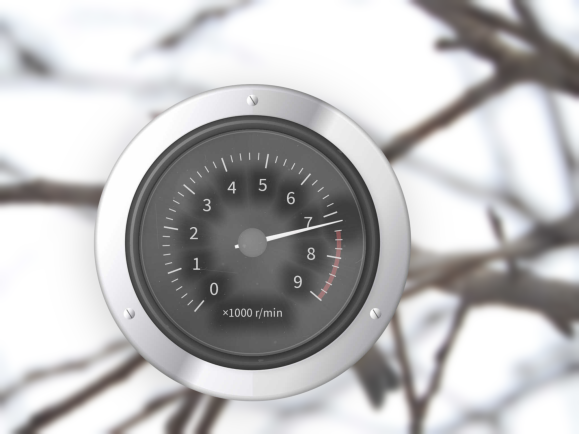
7200 rpm
